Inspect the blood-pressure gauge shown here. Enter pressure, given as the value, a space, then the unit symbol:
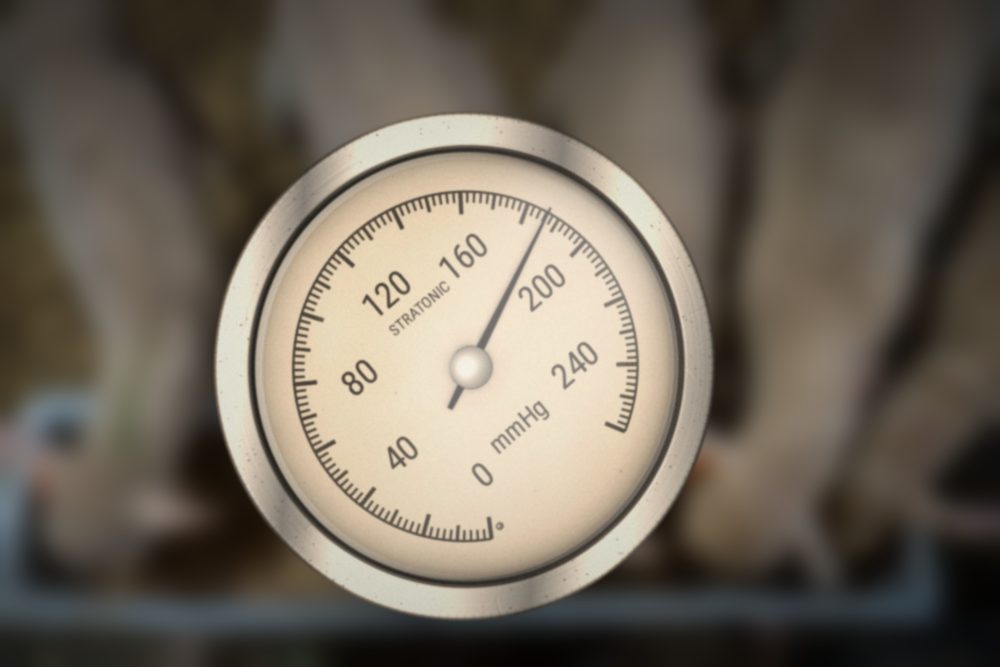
186 mmHg
